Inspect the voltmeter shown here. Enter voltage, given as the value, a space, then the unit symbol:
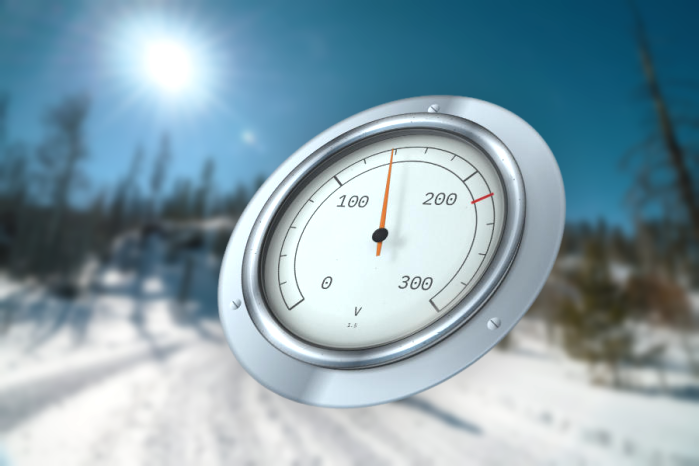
140 V
